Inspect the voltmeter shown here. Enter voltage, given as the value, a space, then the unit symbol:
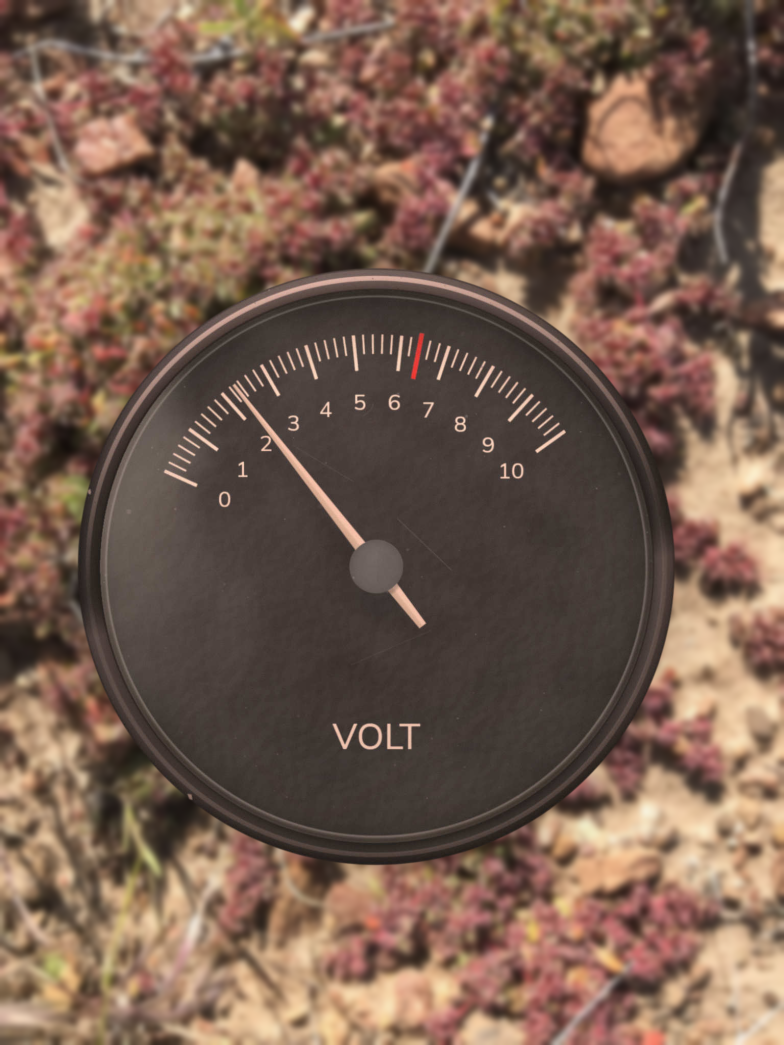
2.3 V
